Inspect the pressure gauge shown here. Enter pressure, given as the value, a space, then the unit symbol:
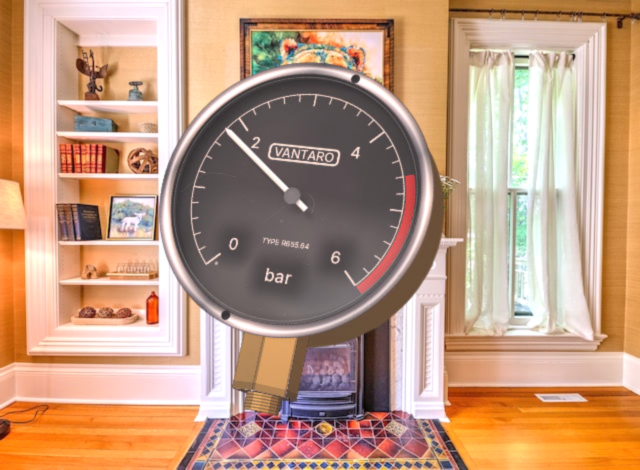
1.8 bar
